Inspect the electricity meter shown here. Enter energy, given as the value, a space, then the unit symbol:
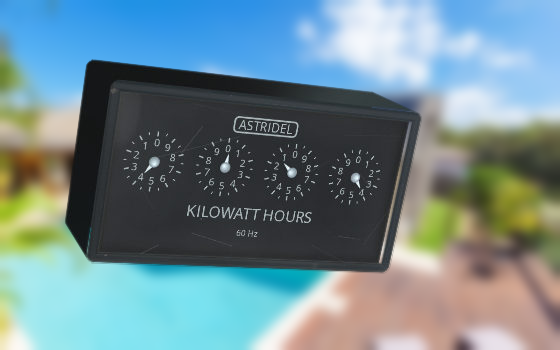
4014 kWh
